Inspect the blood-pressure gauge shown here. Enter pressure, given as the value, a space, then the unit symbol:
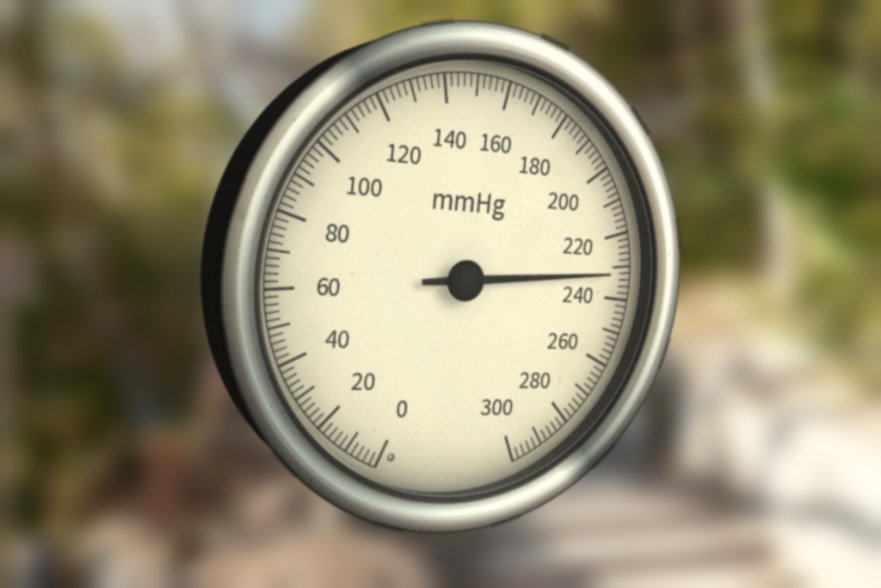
232 mmHg
